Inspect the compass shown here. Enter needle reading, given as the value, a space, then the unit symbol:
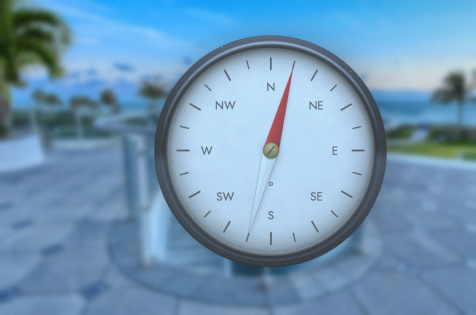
15 °
